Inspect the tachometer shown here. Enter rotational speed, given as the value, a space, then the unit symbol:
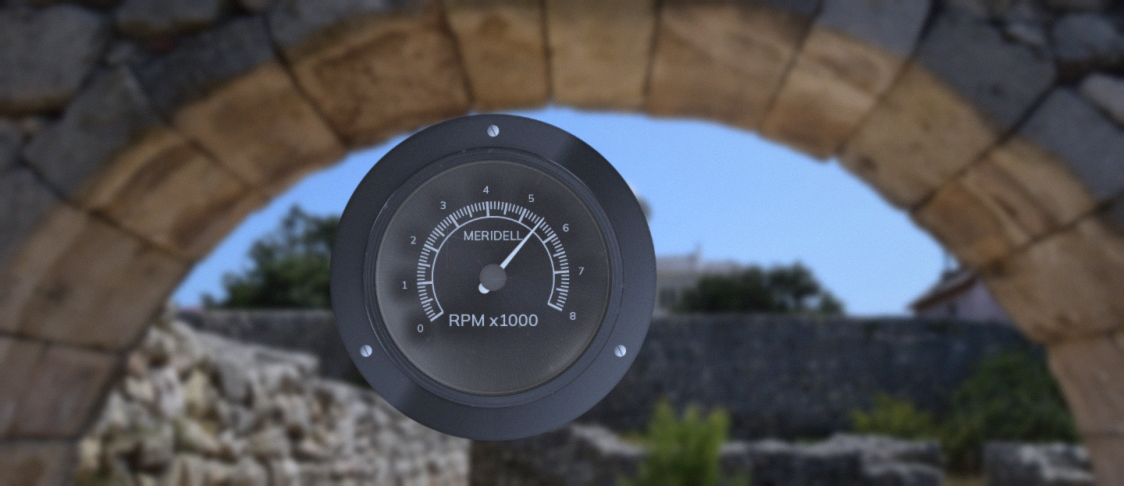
5500 rpm
